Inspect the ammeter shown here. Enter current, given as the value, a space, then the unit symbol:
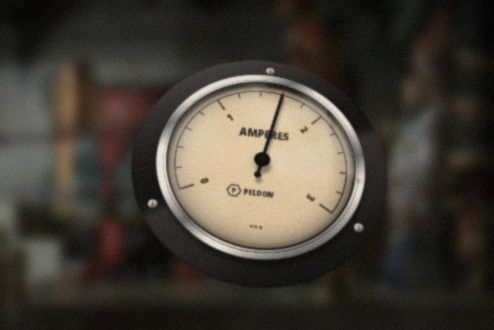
1.6 A
